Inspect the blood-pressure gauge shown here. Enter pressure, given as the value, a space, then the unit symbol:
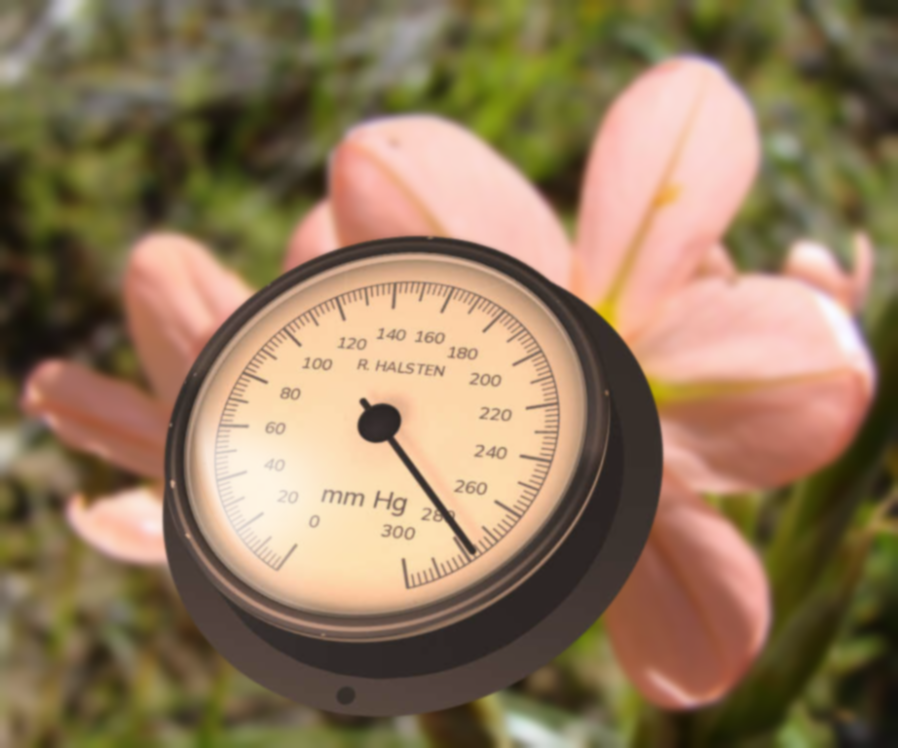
278 mmHg
